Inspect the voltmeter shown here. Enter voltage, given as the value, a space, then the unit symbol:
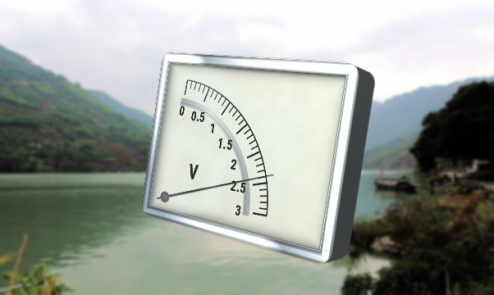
2.4 V
